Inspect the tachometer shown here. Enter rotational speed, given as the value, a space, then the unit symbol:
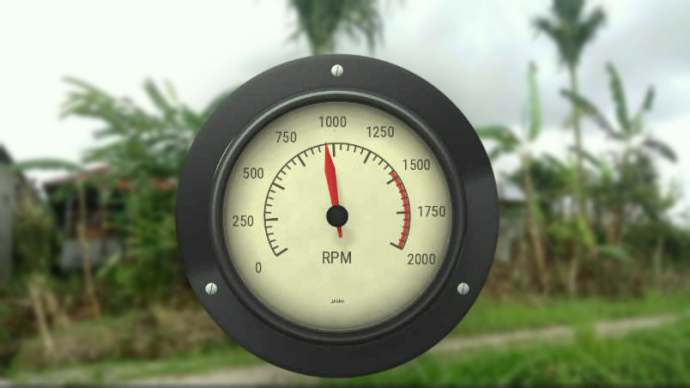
950 rpm
